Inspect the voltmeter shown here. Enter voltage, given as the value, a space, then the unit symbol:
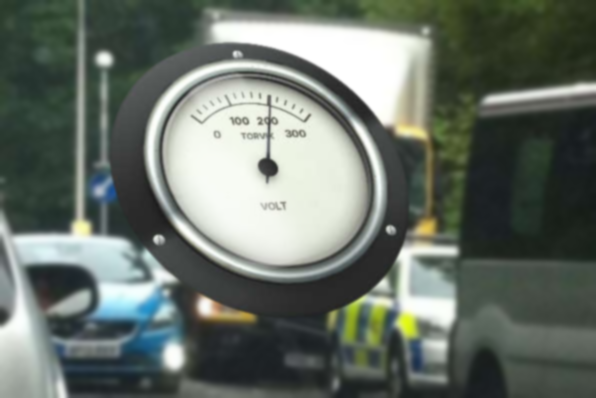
200 V
